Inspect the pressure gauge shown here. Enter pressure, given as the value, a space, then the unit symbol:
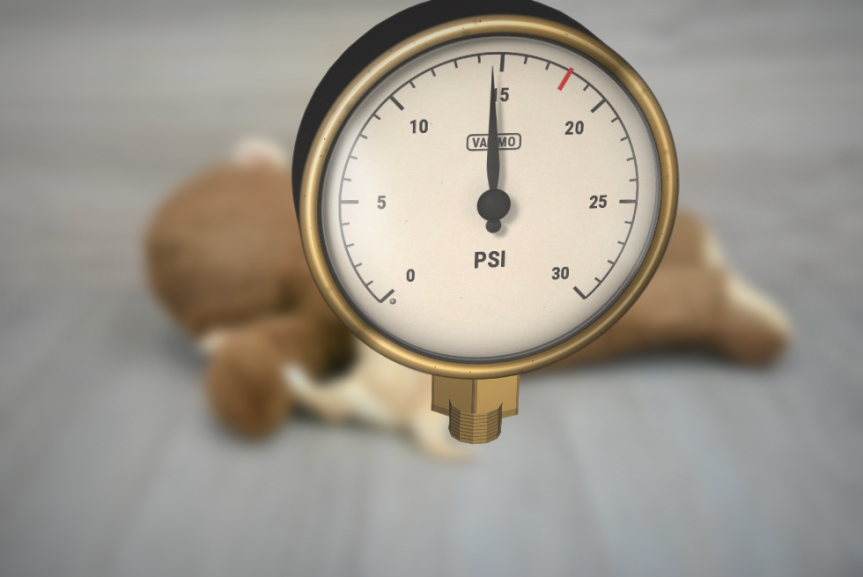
14.5 psi
